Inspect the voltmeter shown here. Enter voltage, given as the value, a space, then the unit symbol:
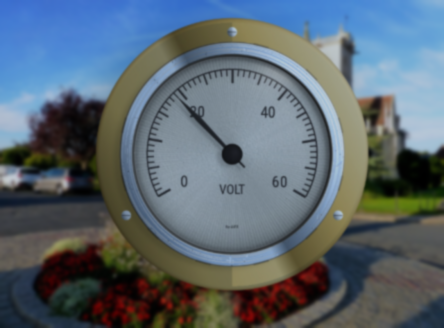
19 V
